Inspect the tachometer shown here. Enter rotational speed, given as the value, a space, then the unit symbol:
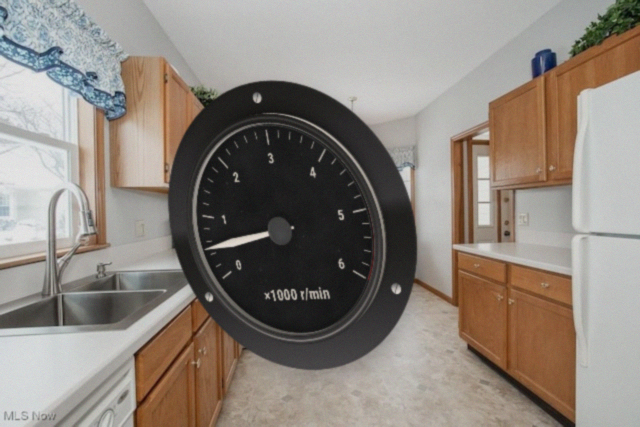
500 rpm
